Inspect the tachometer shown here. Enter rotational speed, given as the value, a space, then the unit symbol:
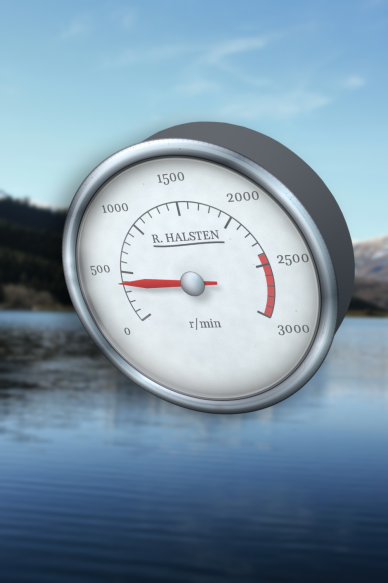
400 rpm
